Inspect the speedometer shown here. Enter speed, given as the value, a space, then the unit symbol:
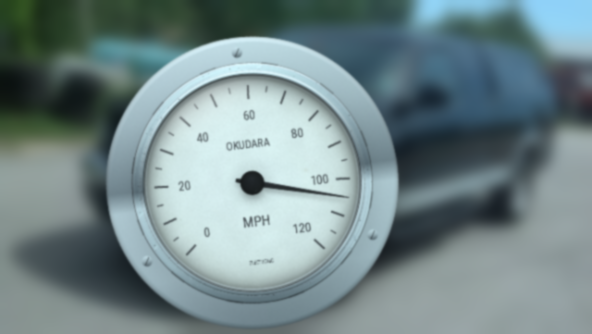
105 mph
